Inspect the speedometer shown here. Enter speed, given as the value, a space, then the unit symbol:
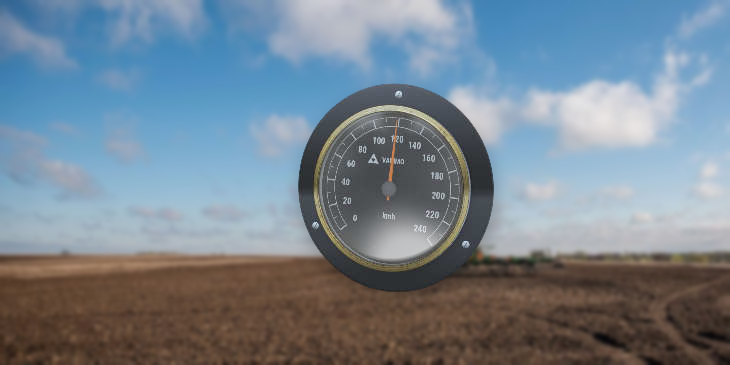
120 km/h
